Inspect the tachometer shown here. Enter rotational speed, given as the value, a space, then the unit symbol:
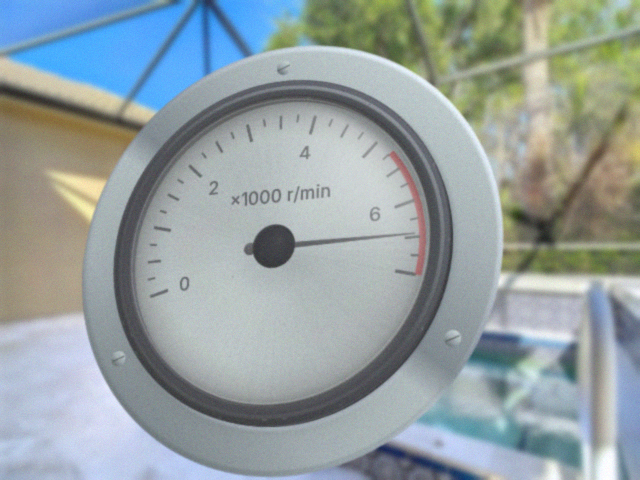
6500 rpm
